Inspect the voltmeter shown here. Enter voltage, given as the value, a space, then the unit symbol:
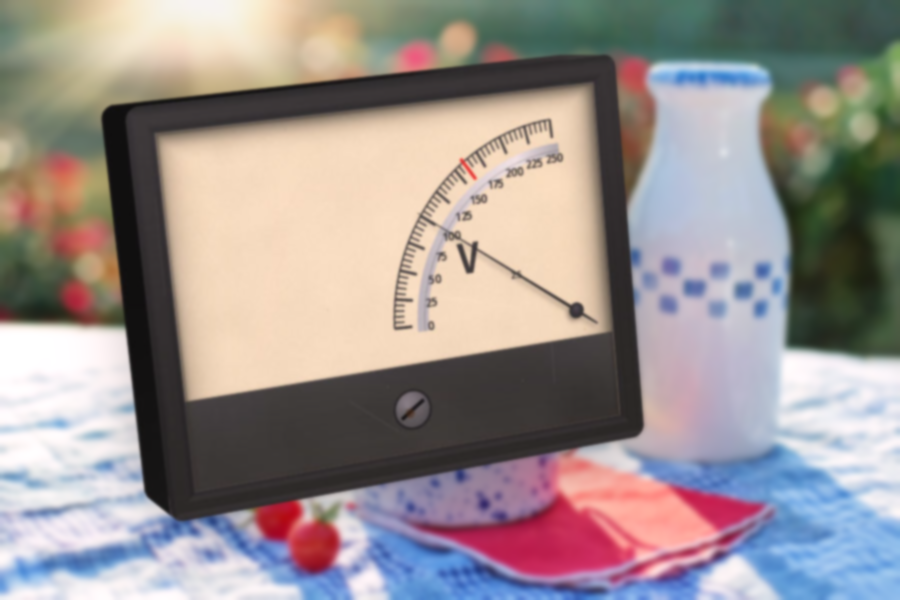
100 V
